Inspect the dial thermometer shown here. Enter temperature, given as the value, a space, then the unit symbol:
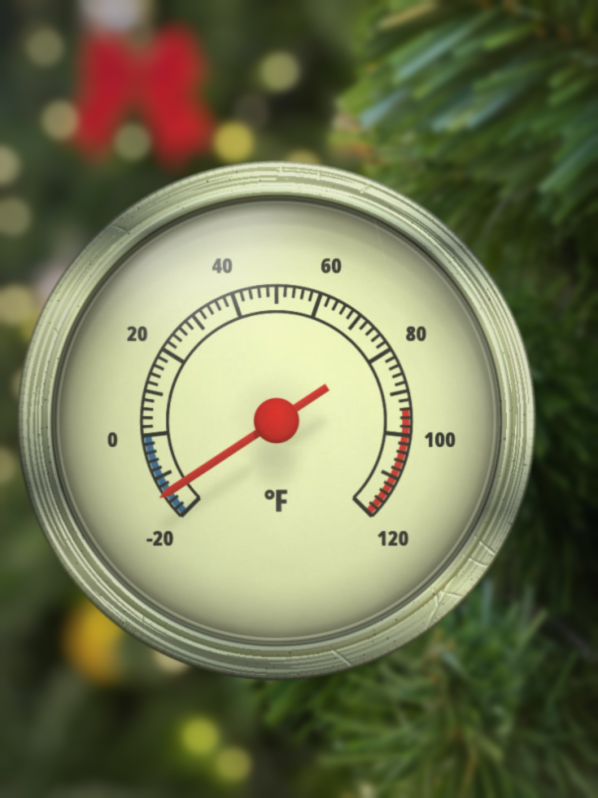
-14 °F
